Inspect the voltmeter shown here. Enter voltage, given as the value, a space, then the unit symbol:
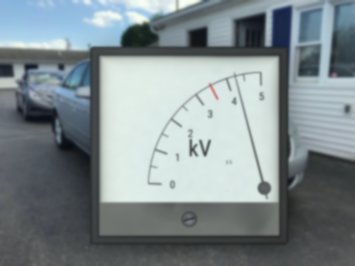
4.25 kV
